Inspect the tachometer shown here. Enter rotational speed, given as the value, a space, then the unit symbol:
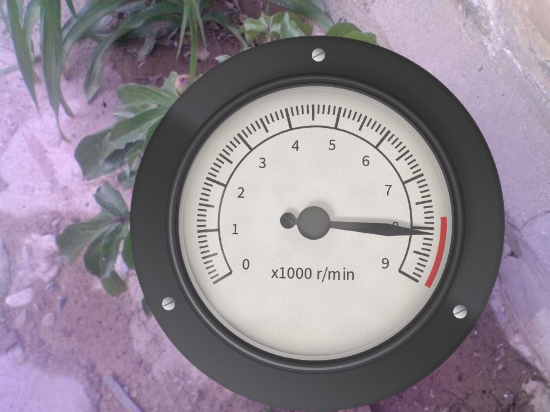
8100 rpm
